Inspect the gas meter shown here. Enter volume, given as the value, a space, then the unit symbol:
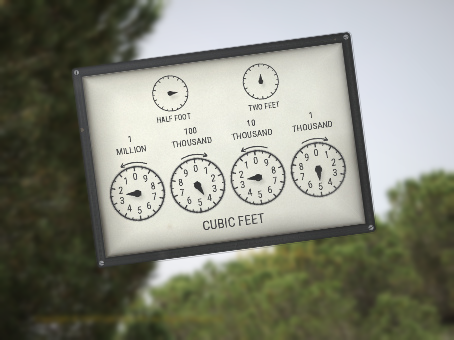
242500 ft³
